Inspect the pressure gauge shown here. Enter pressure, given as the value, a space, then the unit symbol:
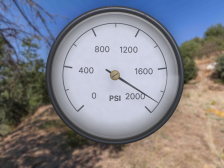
1900 psi
